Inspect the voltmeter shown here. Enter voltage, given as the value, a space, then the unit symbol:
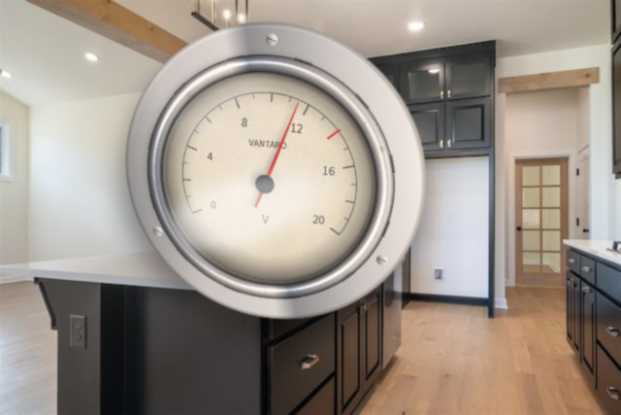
11.5 V
